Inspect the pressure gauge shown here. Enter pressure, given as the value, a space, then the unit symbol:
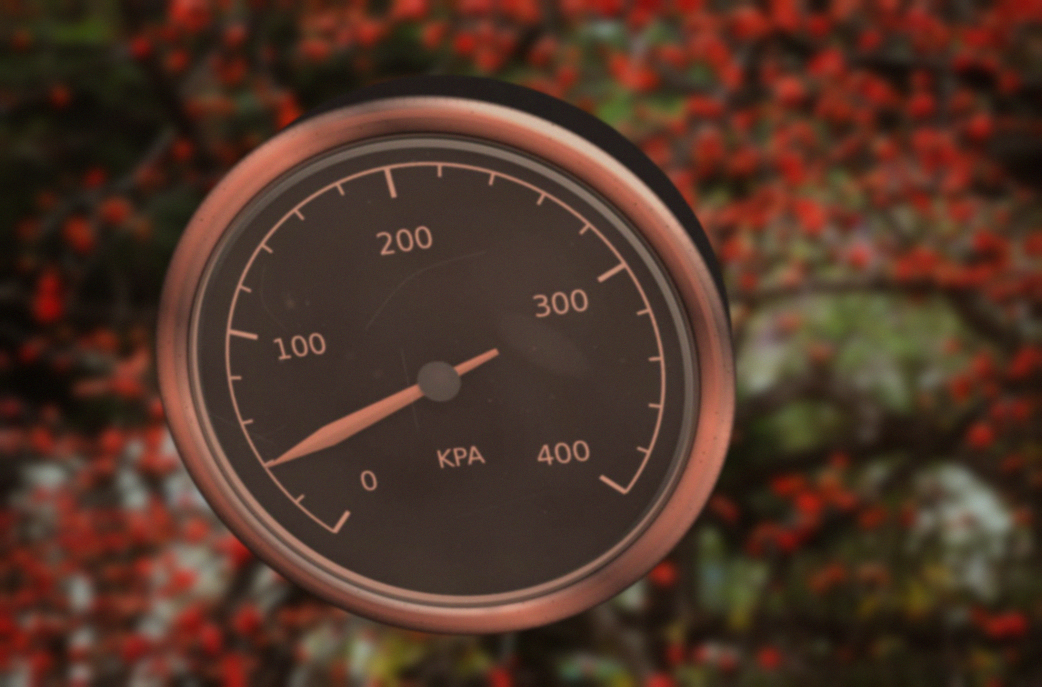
40 kPa
